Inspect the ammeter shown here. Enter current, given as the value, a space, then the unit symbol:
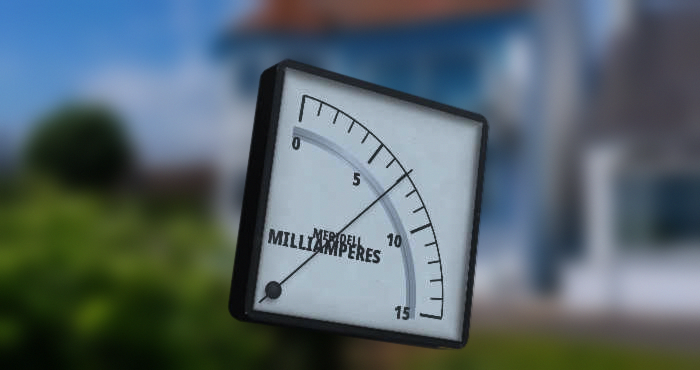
7 mA
